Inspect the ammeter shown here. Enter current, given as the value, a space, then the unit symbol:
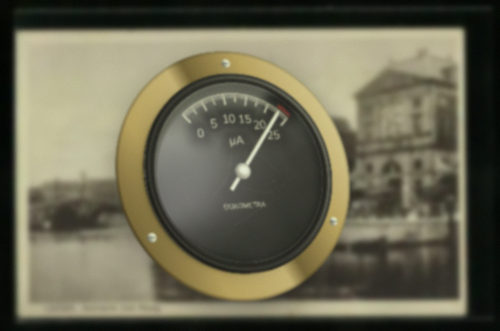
22.5 µA
